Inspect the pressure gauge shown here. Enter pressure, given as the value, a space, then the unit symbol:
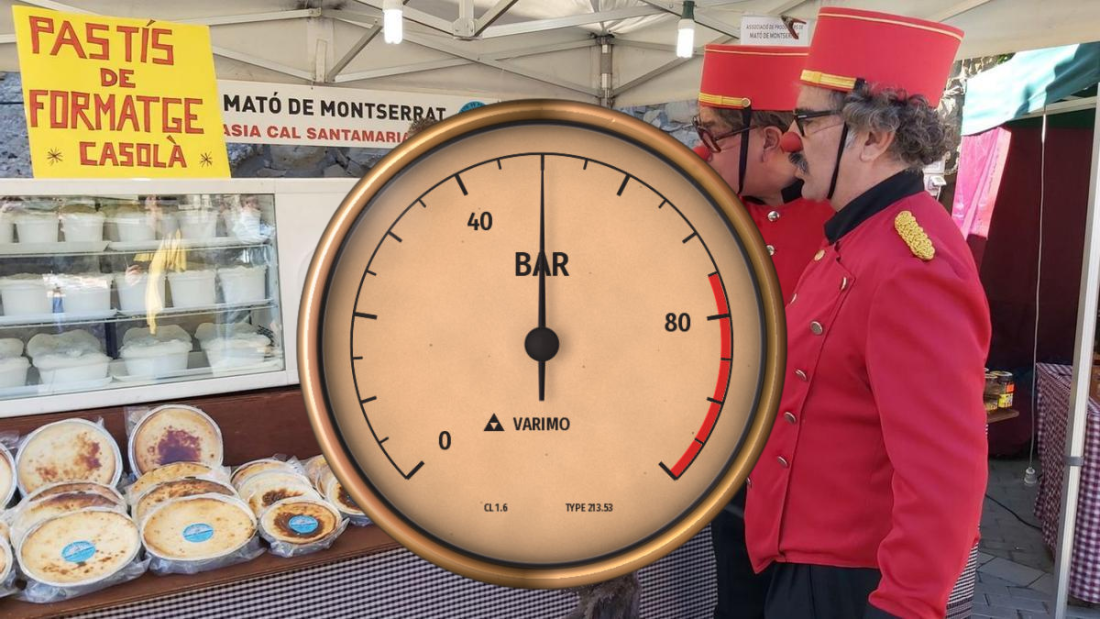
50 bar
